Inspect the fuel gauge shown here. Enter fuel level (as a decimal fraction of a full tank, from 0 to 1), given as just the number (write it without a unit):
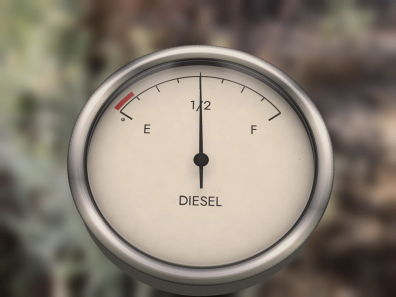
0.5
